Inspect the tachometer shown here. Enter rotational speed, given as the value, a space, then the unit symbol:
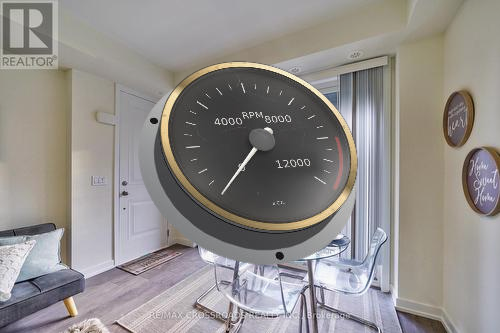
0 rpm
